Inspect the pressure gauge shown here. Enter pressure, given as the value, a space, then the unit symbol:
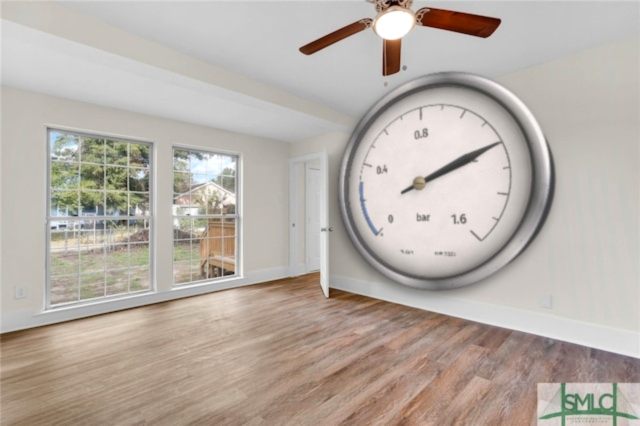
1.2 bar
